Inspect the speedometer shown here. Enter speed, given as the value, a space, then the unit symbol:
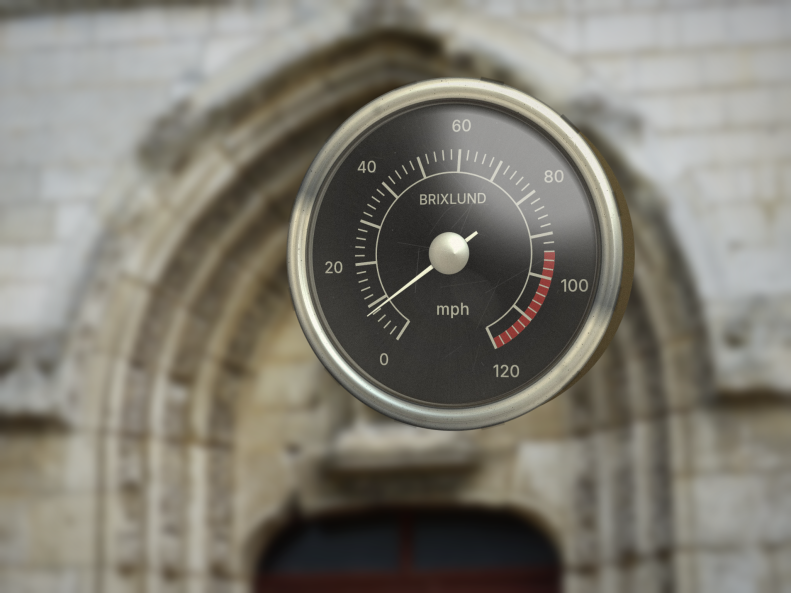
8 mph
